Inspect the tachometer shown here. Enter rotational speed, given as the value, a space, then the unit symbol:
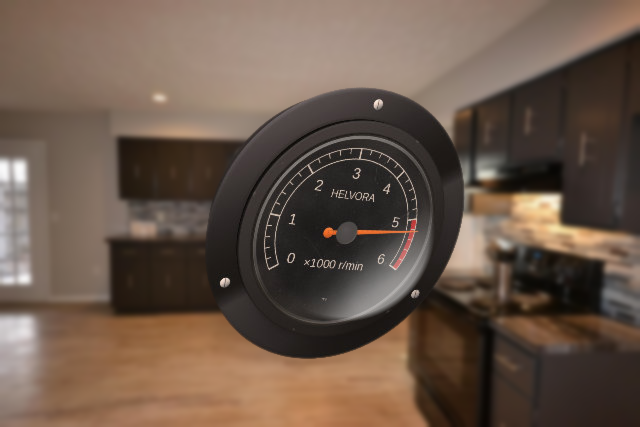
5200 rpm
